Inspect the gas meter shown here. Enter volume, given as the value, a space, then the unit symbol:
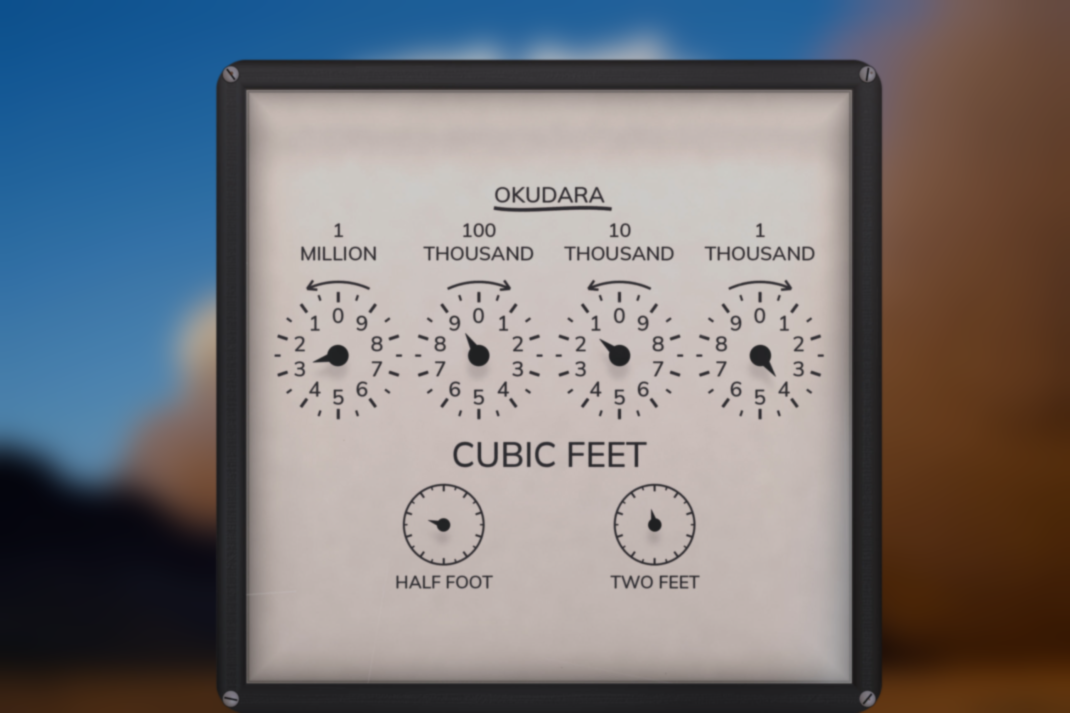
291400 ft³
